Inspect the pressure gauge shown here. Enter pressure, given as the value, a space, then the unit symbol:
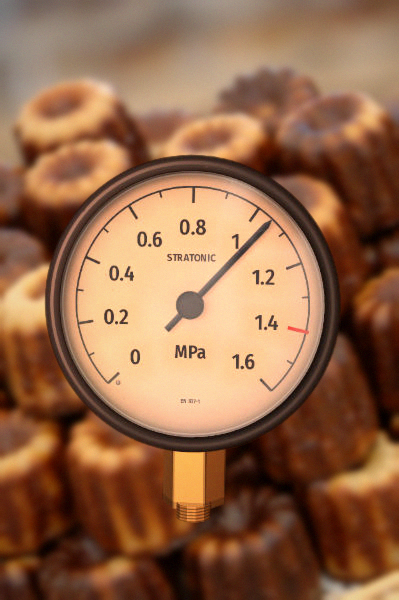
1.05 MPa
